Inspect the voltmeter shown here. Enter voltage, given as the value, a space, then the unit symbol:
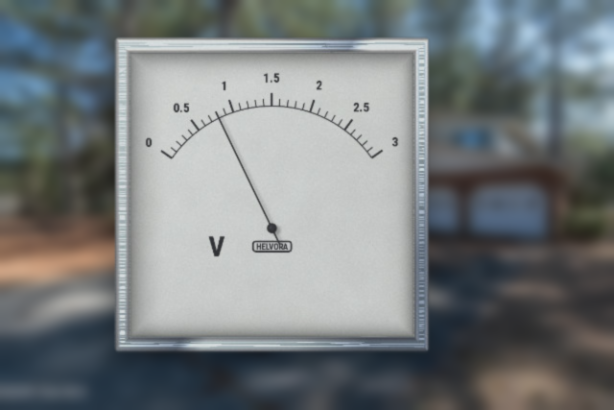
0.8 V
